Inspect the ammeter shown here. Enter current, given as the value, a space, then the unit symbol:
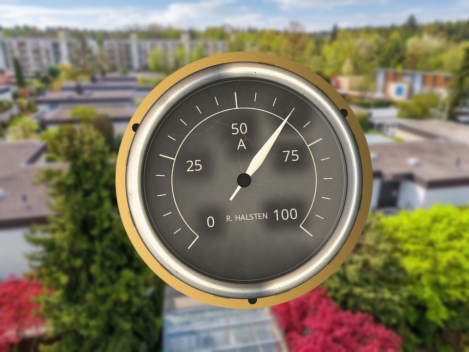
65 A
